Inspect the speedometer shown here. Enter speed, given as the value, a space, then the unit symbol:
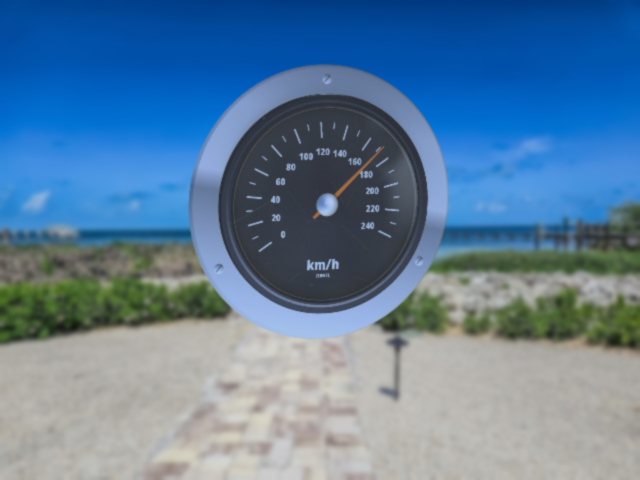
170 km/h
